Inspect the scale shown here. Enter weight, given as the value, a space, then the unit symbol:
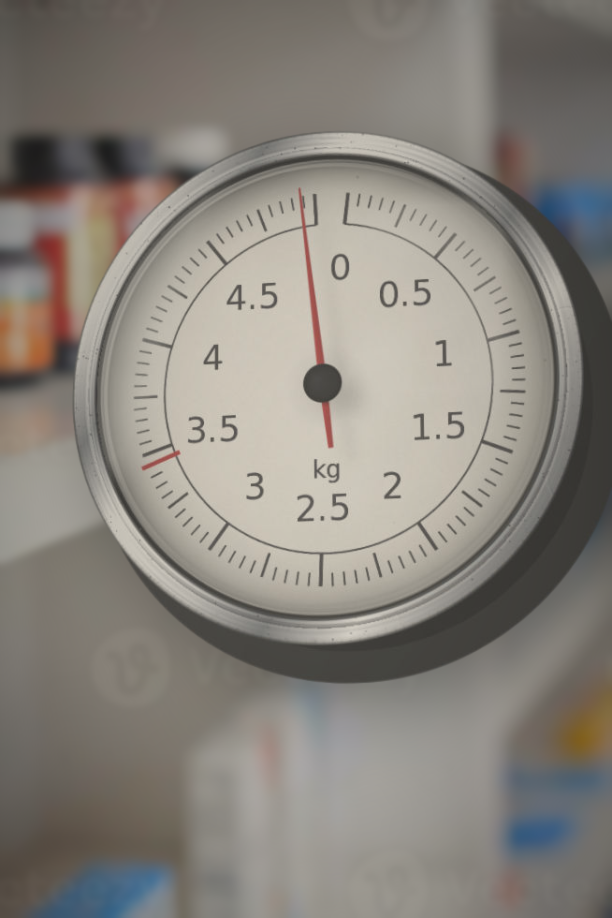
4.95 kg
